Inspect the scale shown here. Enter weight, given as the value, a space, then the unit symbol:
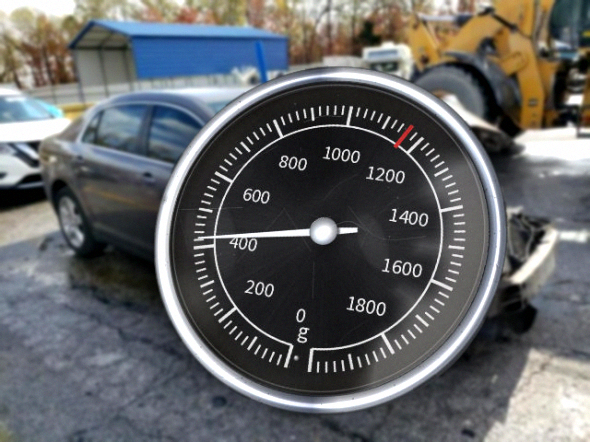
420 g
